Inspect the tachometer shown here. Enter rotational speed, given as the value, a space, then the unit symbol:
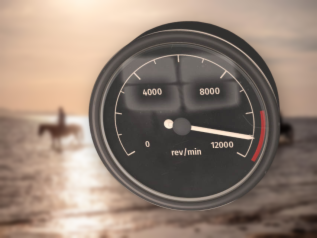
11000 rpm
